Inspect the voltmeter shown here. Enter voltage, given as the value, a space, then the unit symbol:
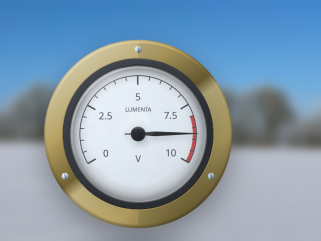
8.75 V
